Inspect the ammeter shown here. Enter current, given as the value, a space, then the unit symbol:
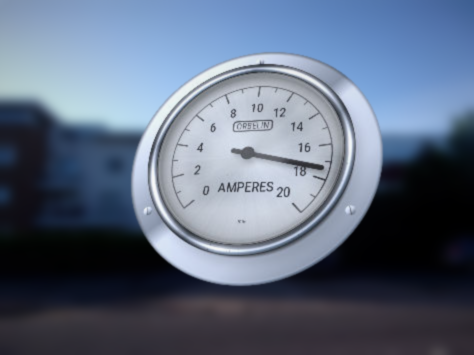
17.5 A
